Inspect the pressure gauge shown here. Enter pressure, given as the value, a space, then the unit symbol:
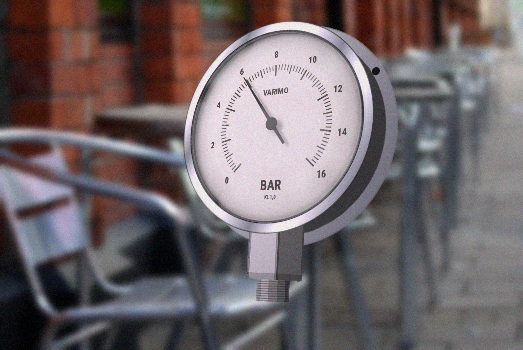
6 bar
